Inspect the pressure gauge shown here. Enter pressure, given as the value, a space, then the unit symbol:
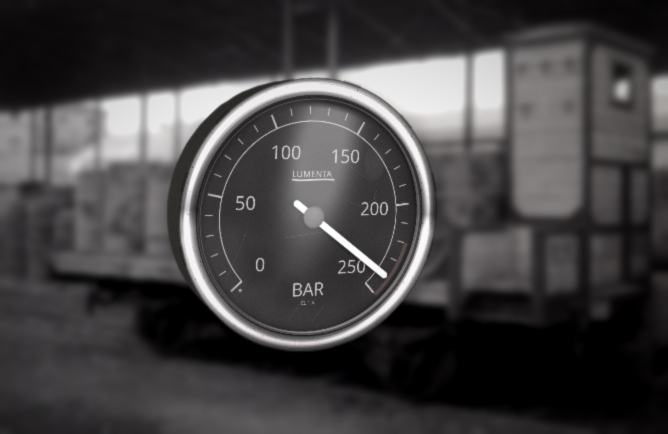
240 bar
